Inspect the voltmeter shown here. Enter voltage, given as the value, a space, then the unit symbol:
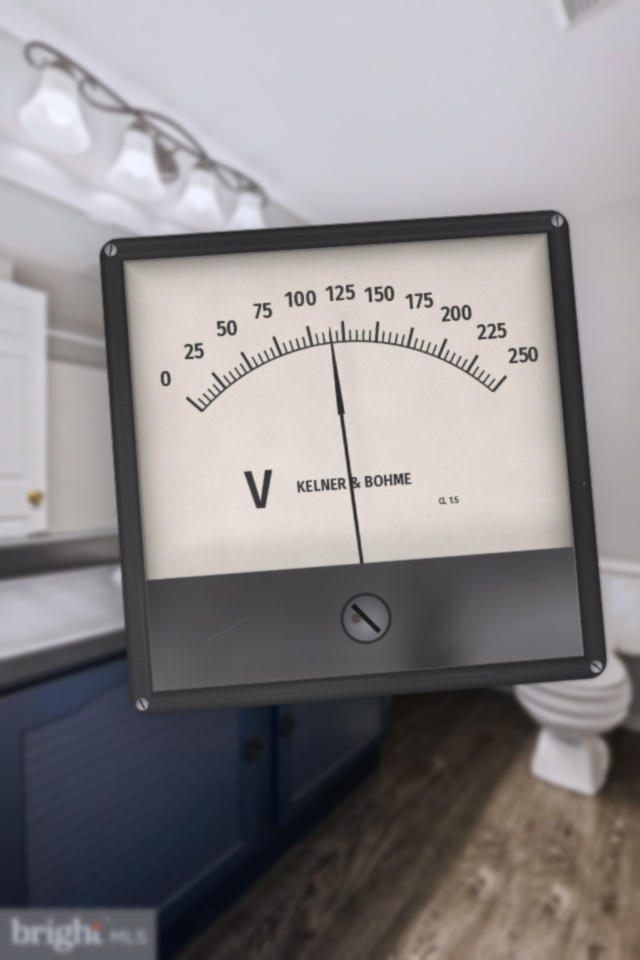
115 V
